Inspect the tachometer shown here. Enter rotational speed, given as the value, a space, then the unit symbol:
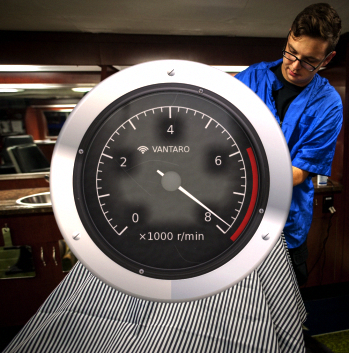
7800 rpm
